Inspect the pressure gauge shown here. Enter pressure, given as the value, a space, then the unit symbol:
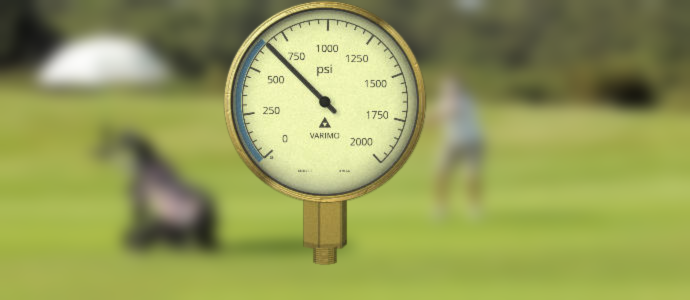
650 psi
